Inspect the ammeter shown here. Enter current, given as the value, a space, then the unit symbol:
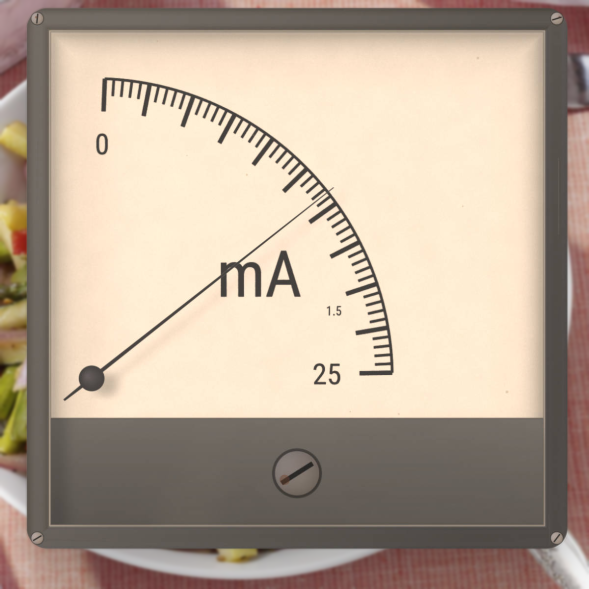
14.25 mA
